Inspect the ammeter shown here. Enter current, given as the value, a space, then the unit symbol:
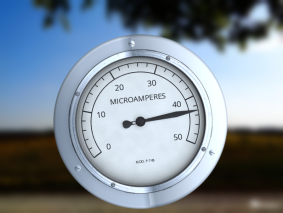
43 µA
